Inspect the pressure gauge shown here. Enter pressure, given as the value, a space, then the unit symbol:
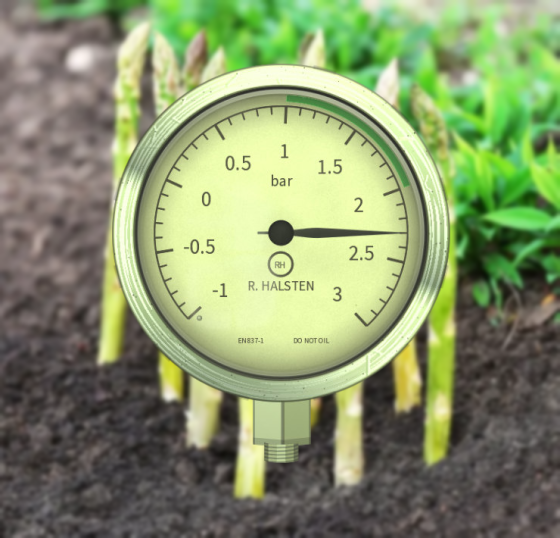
2.3 bar
